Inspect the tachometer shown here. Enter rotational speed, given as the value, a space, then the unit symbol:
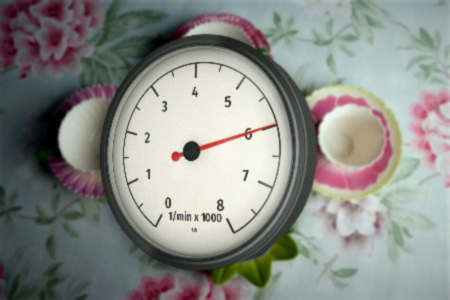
6000 rpm
